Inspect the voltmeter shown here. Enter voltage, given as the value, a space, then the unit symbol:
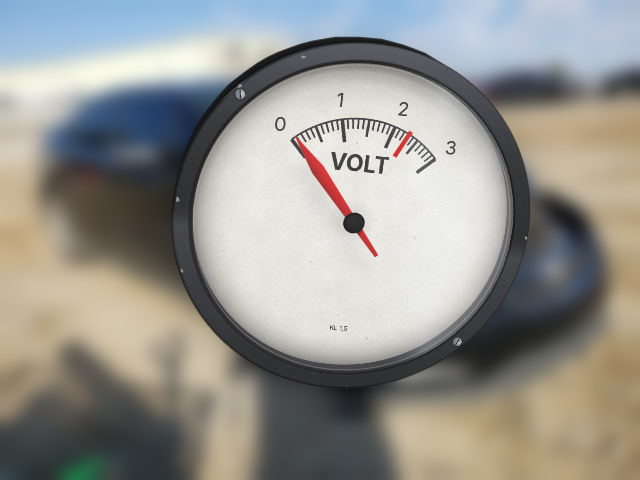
0.1 V
